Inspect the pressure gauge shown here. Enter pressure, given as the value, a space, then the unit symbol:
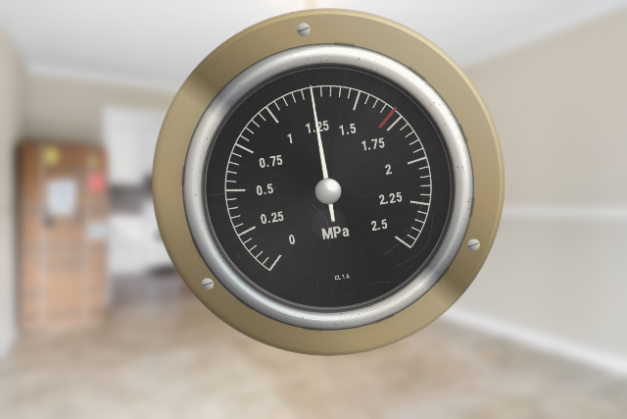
1.25 MPa
